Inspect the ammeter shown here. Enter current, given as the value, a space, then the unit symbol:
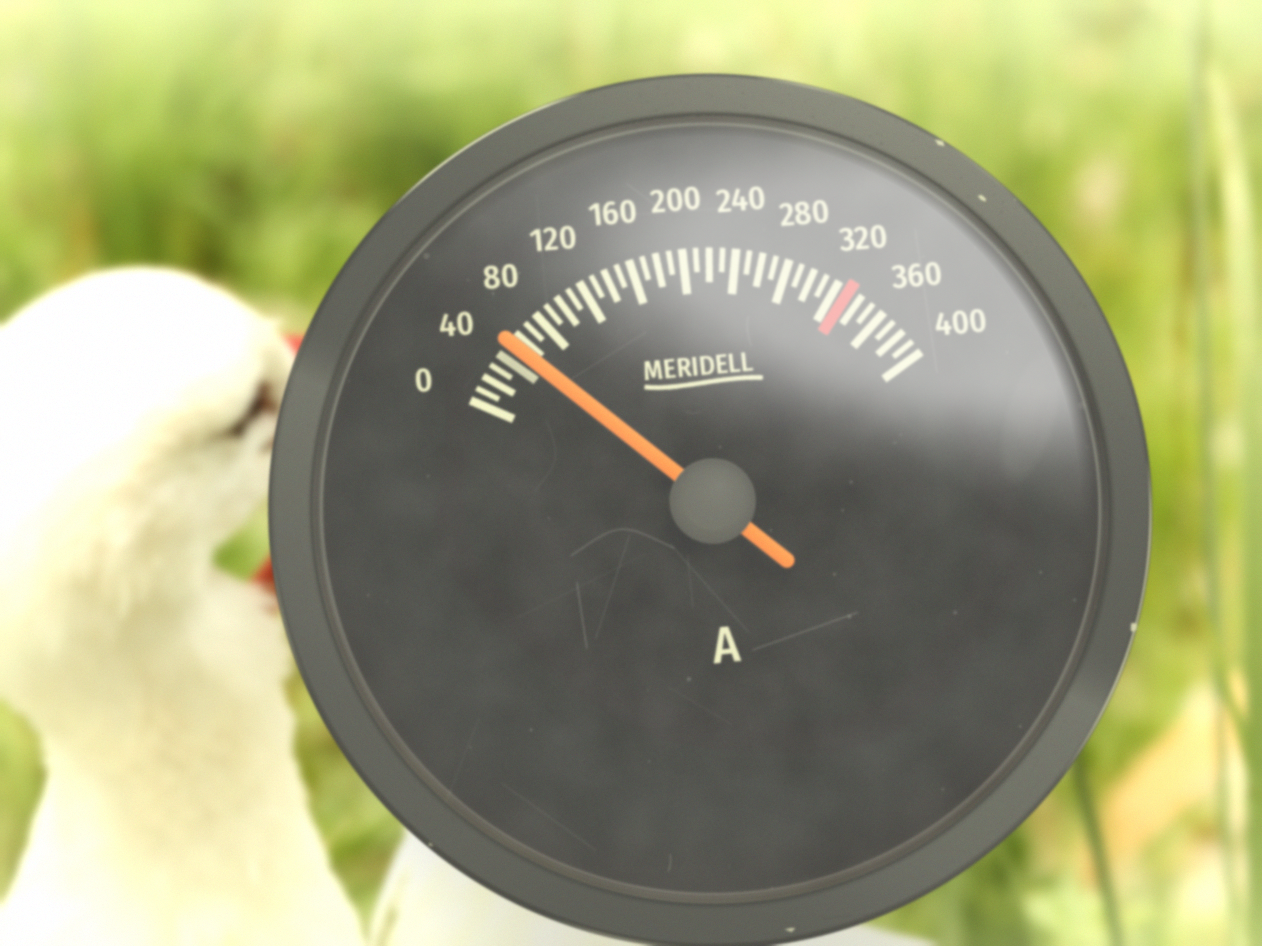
50 A
